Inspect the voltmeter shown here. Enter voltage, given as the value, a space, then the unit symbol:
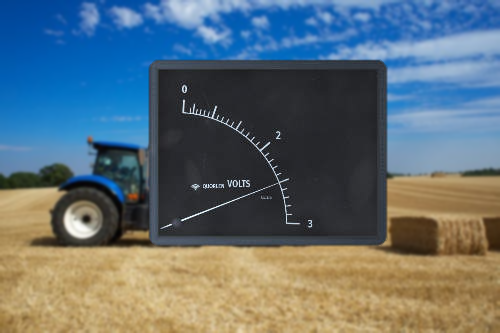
2.5 V
